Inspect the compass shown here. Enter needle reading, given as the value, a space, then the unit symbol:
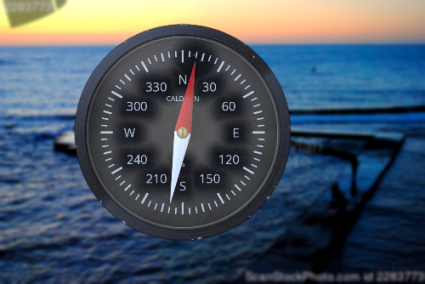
10 °
